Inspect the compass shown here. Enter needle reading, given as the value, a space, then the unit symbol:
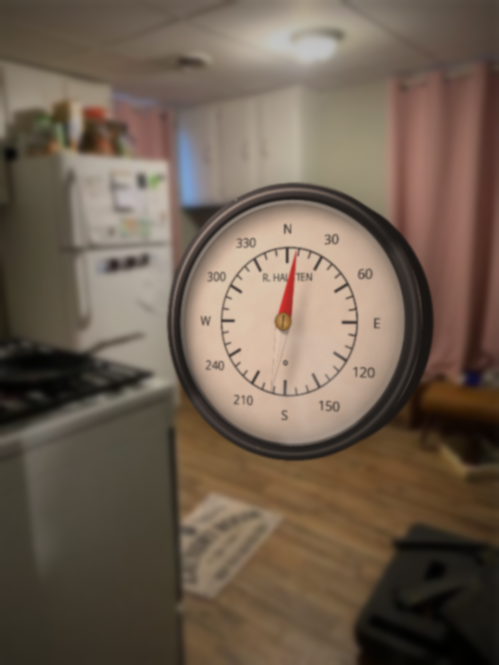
10 °
